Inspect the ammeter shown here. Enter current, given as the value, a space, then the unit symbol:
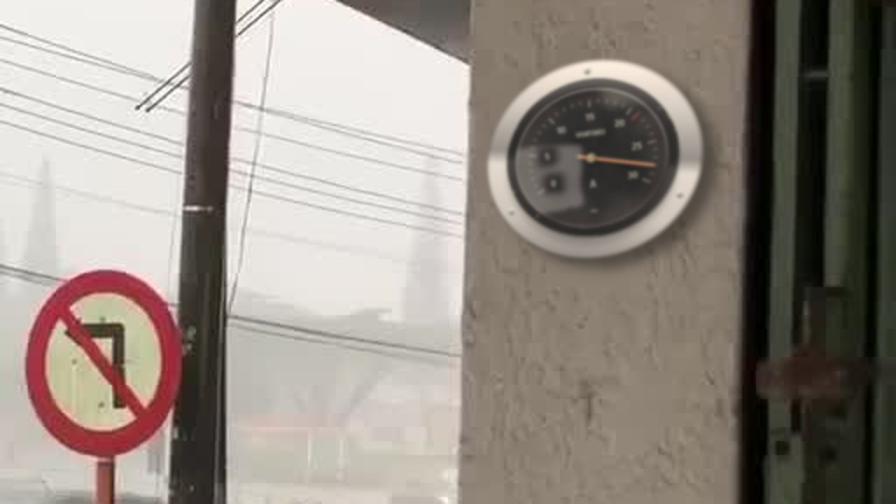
28 A
